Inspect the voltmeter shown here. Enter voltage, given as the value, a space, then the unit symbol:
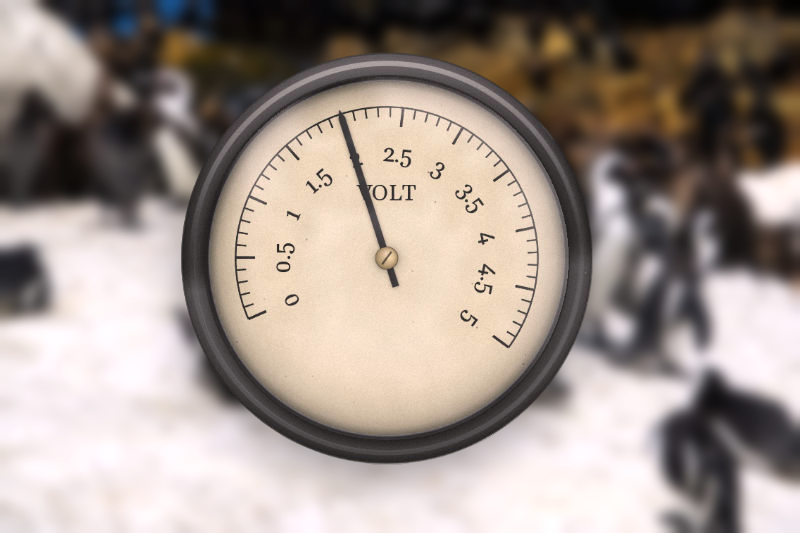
2 V
